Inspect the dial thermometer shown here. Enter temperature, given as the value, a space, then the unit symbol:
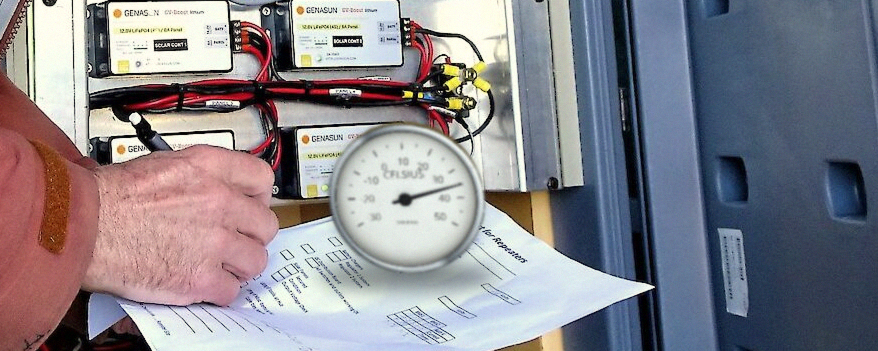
35 °C
